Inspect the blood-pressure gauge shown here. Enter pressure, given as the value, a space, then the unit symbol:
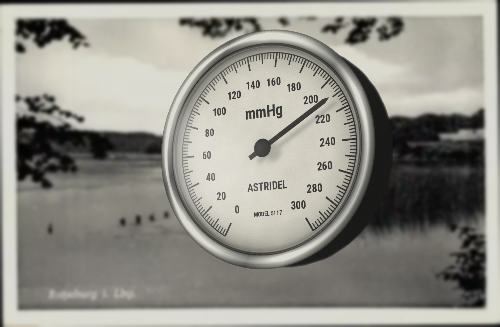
210 mmHg
